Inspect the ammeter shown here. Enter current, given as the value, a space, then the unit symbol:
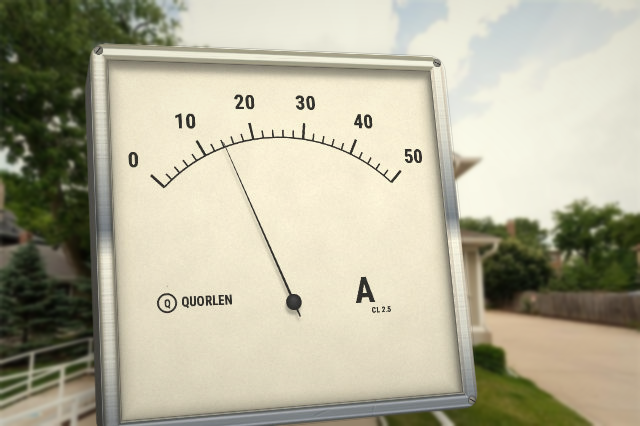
14 A
